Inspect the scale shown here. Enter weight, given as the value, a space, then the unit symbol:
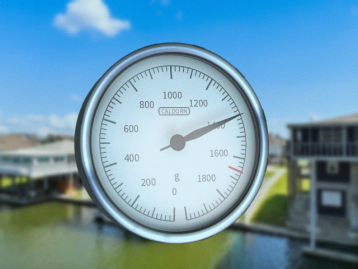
1400 g
